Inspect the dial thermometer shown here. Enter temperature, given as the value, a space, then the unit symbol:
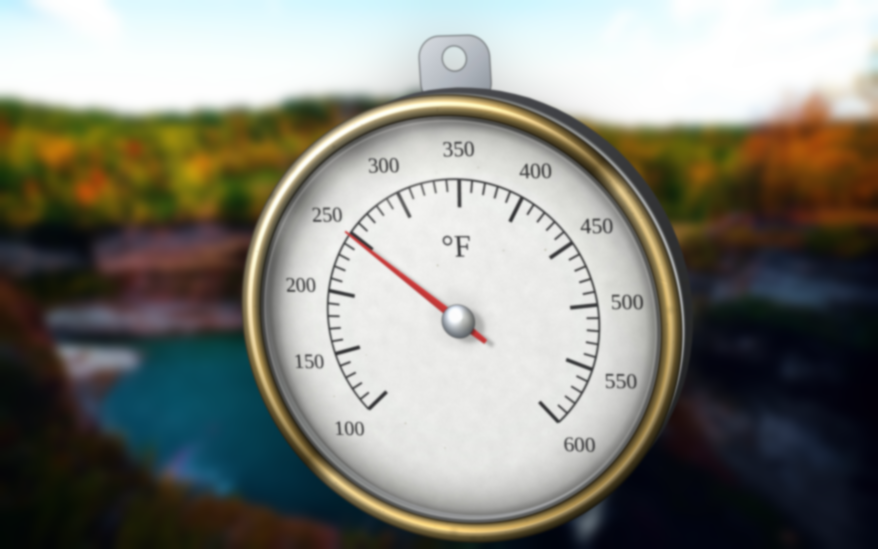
250 °F
